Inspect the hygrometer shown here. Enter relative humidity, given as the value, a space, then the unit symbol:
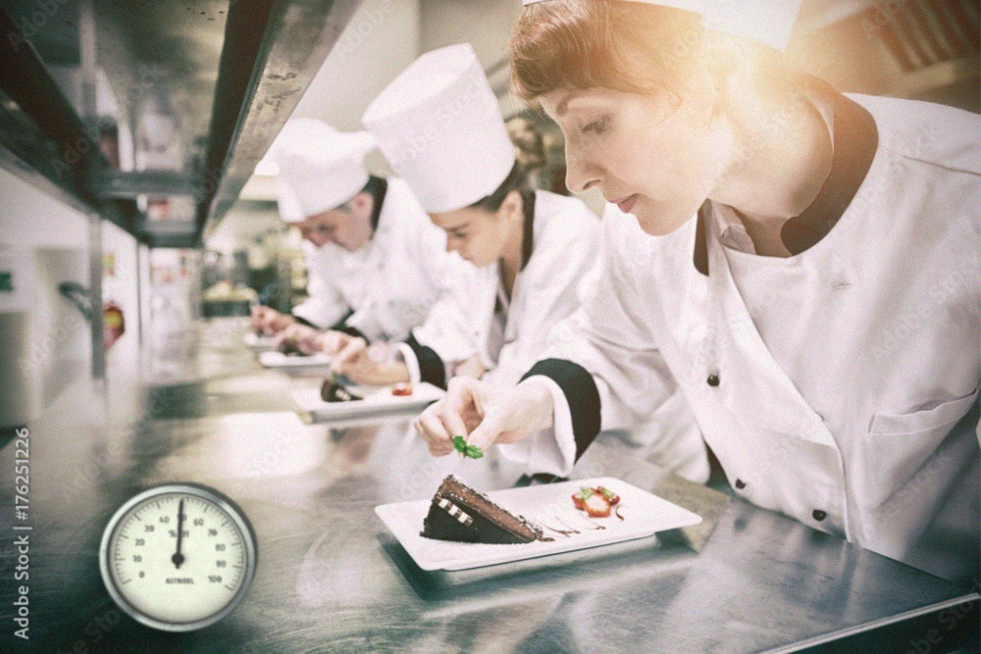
50 %
